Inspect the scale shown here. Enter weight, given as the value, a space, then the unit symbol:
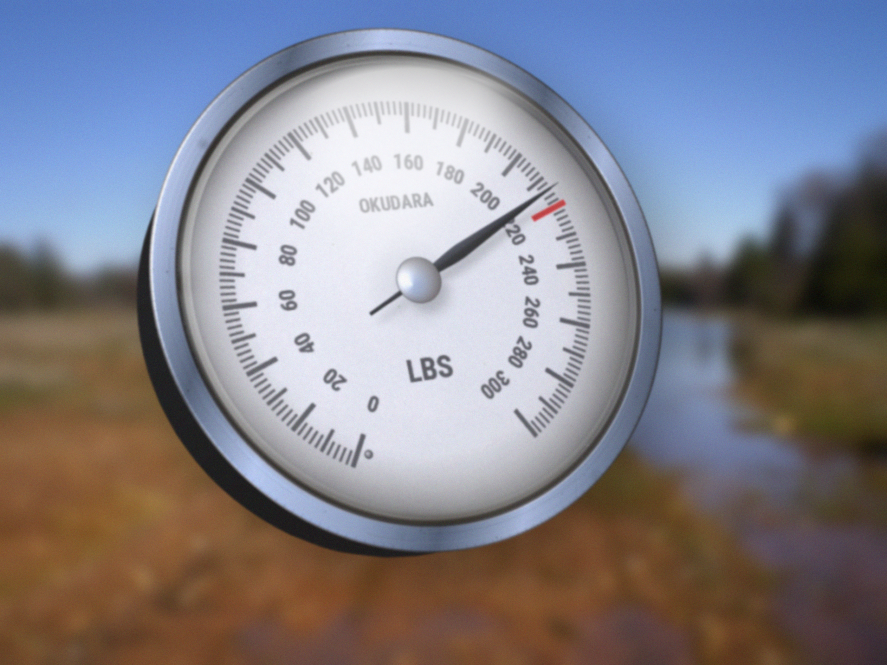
214 lb
